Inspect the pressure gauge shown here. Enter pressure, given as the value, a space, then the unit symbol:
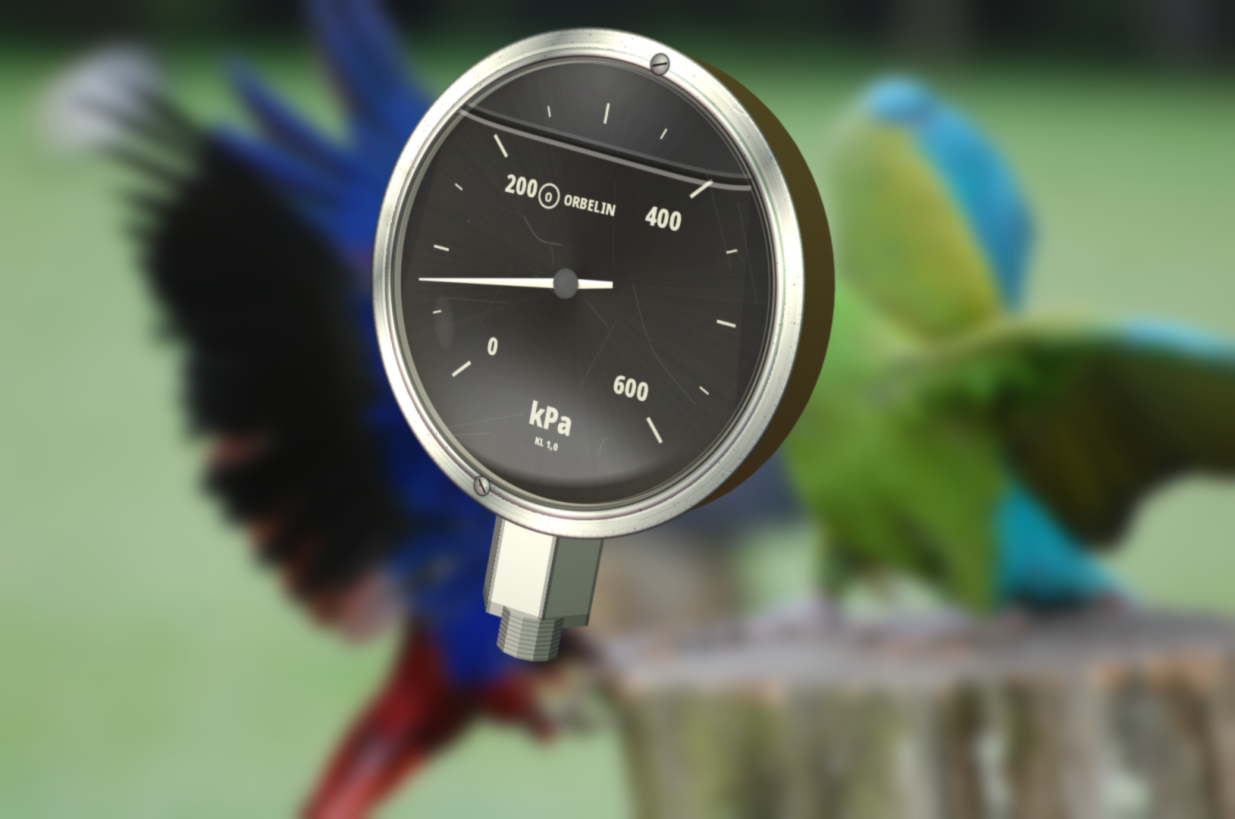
75 kPa
